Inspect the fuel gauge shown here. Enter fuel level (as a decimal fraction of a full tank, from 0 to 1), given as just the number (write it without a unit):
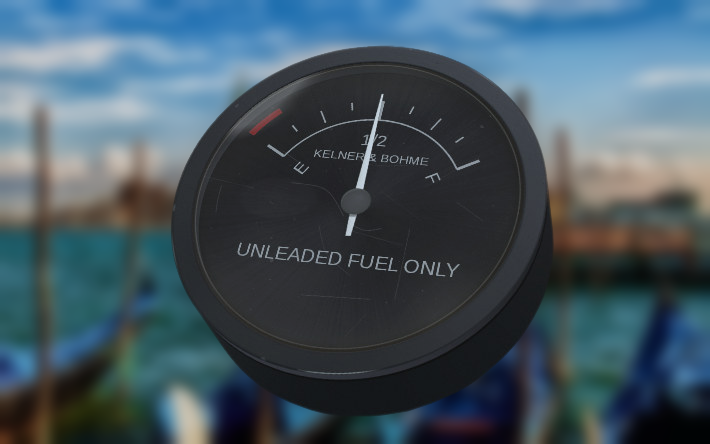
0.5
